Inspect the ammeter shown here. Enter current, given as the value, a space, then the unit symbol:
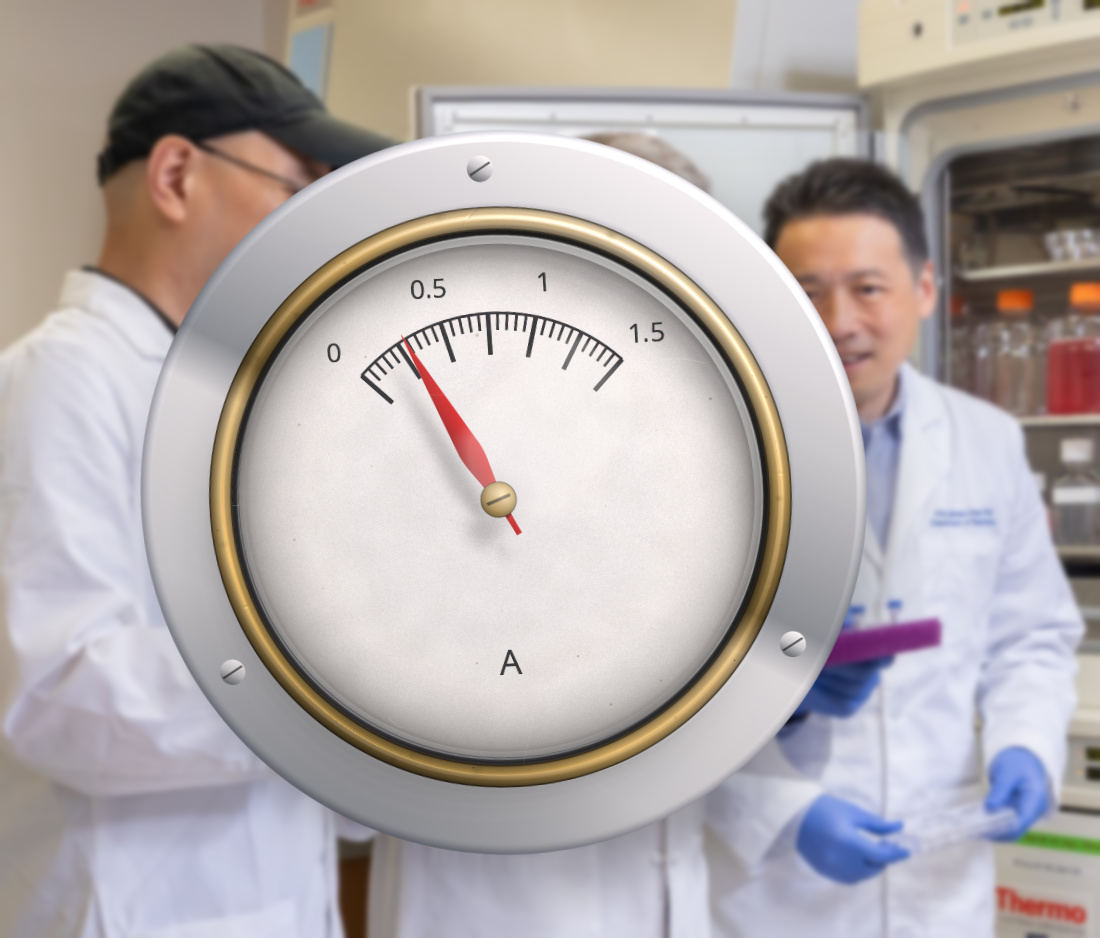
0.3 A
